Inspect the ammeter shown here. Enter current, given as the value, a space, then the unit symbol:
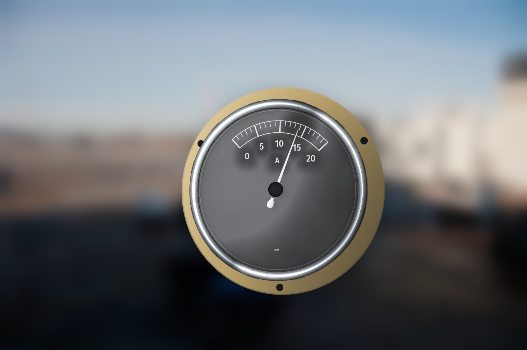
14 A
